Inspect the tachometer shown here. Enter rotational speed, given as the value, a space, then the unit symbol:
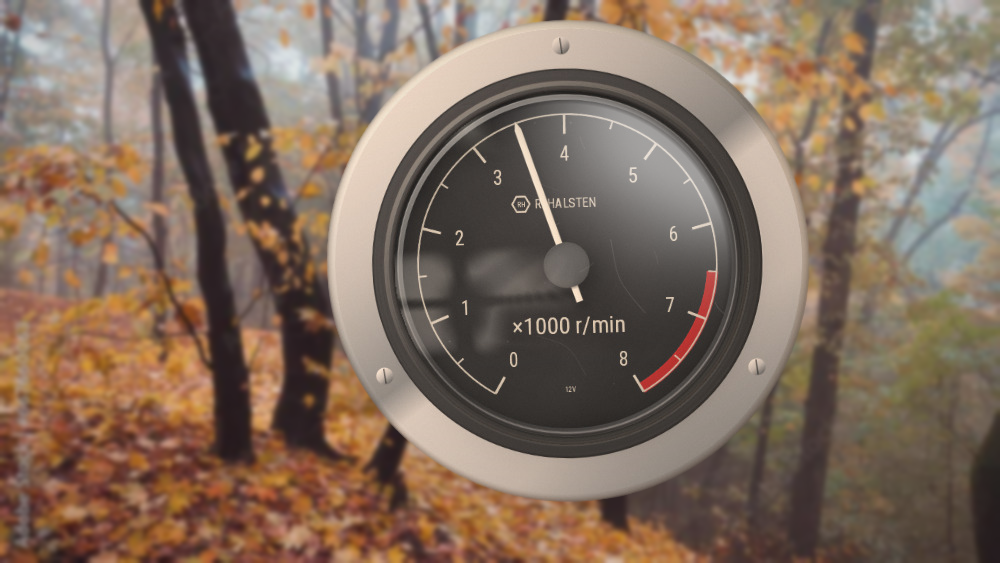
3500 rpm
